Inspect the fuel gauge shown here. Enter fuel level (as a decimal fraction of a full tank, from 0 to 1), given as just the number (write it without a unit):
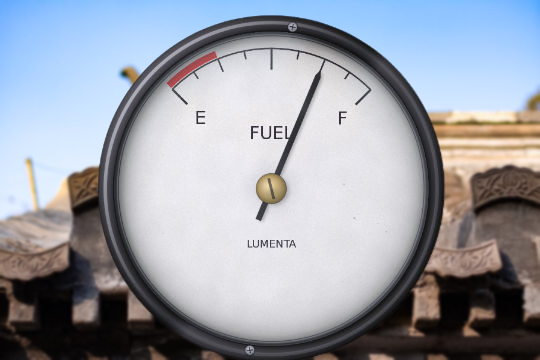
0.75
